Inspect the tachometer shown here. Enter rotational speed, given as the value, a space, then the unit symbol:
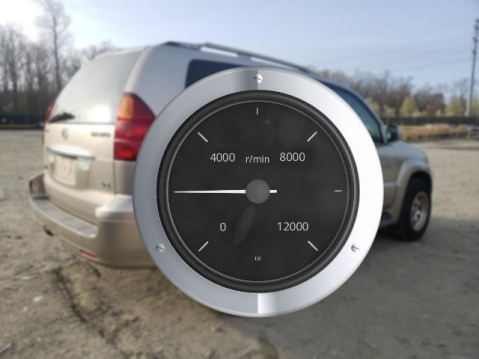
2000 rpm
